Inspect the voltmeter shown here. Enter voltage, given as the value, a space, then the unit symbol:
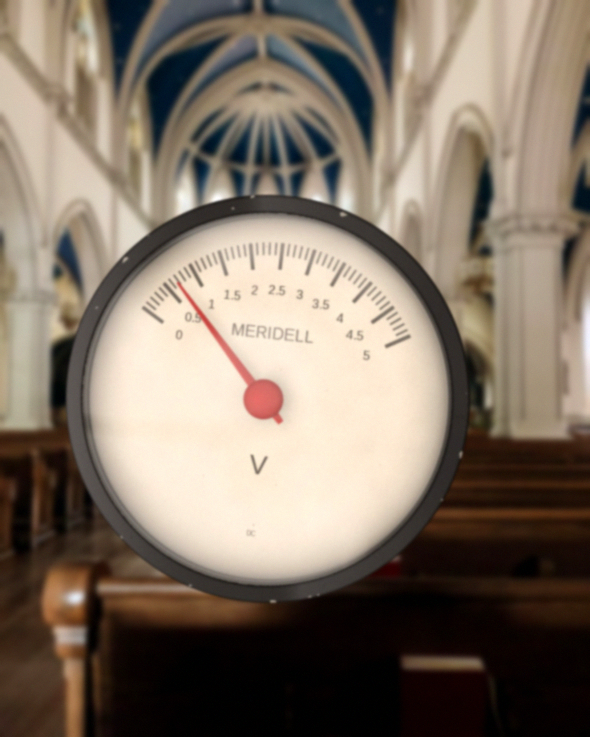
0.7 V
